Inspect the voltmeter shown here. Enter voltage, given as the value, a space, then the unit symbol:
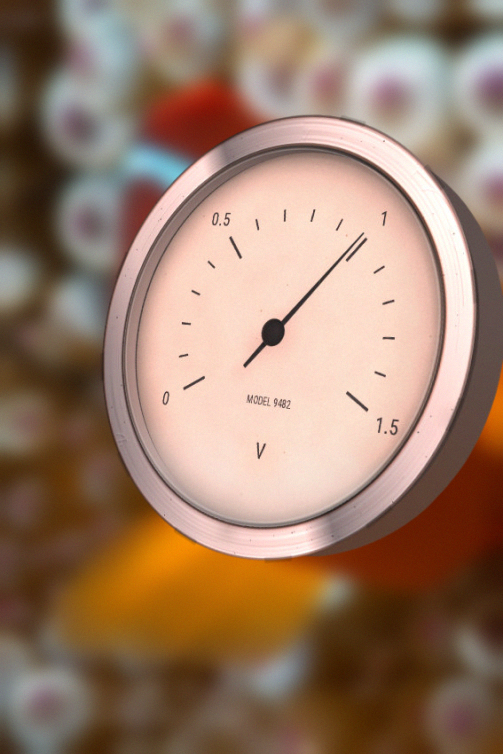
1 V
